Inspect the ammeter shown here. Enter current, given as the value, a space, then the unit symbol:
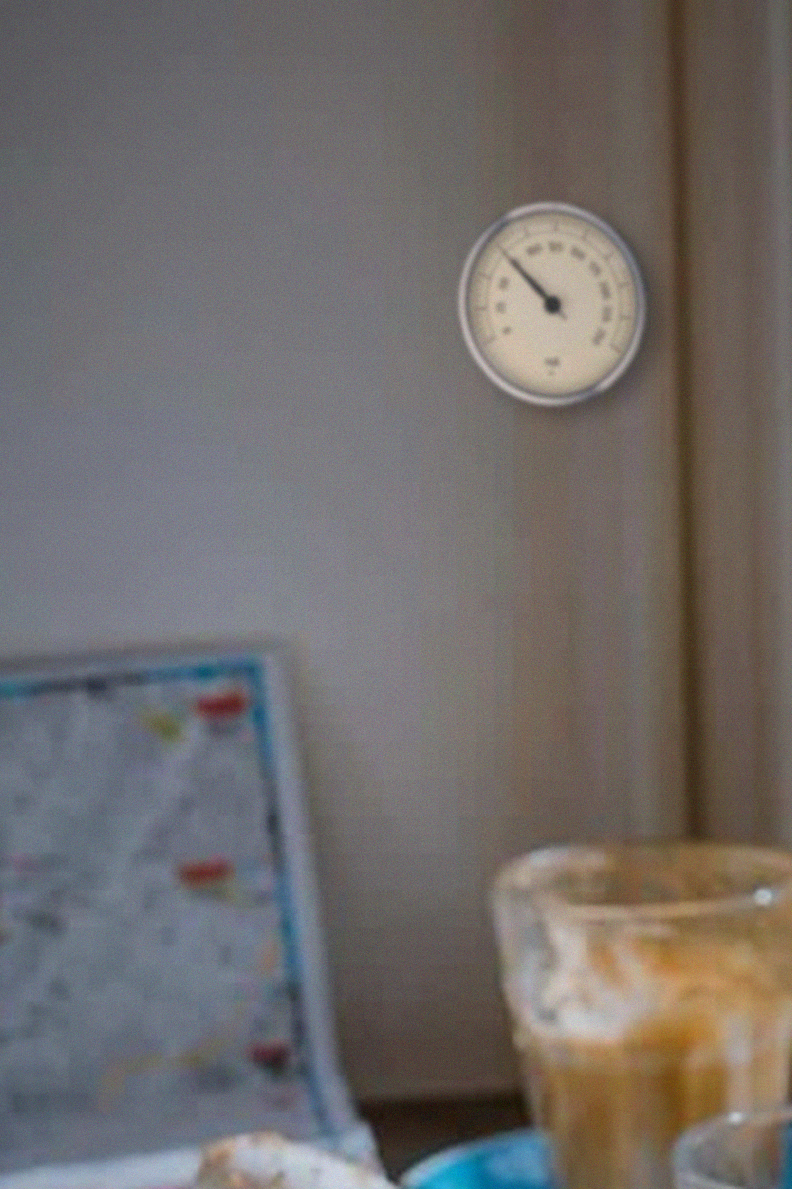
75 mA
